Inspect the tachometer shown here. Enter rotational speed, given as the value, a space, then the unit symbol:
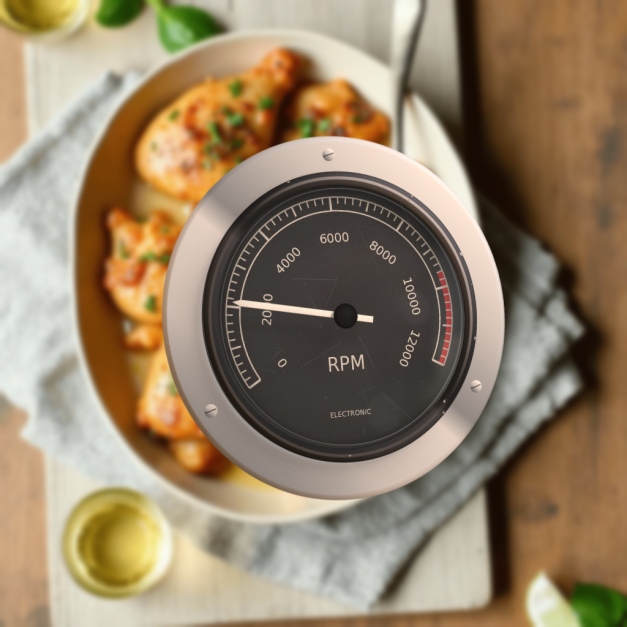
2100 rpm
